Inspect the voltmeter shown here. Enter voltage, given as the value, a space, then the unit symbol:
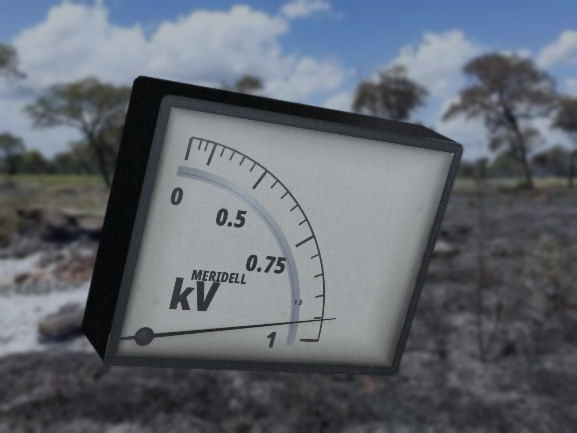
0.95 kV
